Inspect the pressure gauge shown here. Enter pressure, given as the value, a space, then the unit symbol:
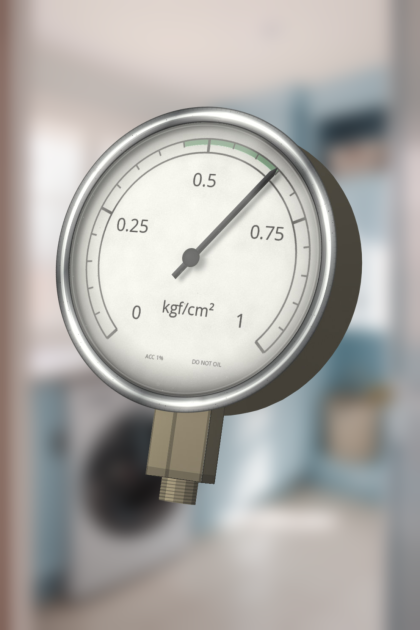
0.65 kg/cm²
